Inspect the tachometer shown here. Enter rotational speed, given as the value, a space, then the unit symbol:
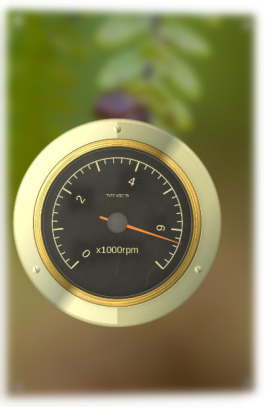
6300 rpm
